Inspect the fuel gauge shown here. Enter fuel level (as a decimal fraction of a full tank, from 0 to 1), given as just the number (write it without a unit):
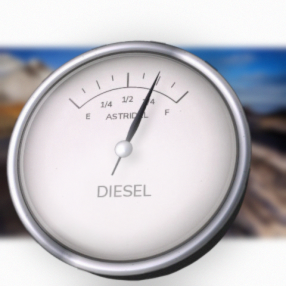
0.75
